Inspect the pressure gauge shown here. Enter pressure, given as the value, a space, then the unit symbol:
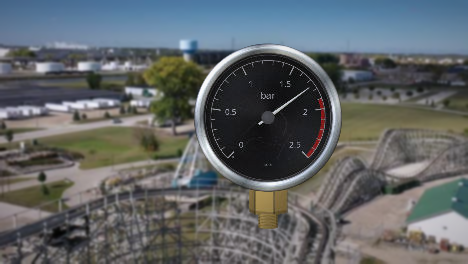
1.75 bar
